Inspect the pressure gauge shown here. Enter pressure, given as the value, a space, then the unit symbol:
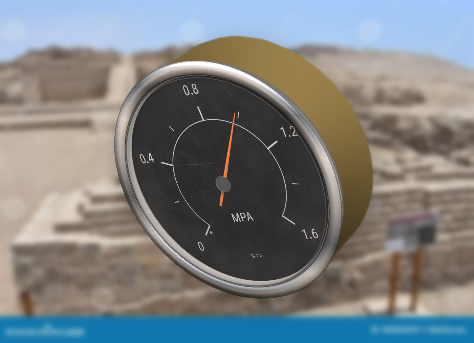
1 MPa
